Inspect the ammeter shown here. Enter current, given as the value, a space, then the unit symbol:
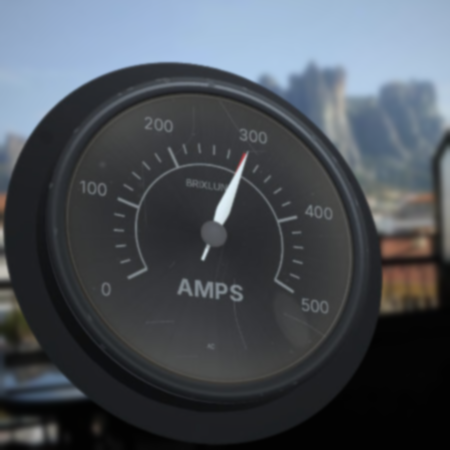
300 A
